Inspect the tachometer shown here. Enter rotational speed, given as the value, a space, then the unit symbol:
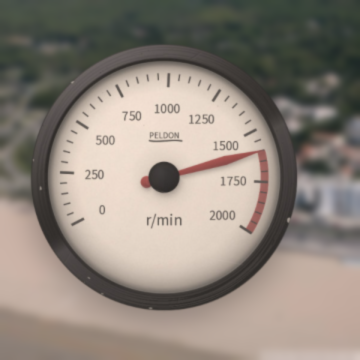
1600 rpm
